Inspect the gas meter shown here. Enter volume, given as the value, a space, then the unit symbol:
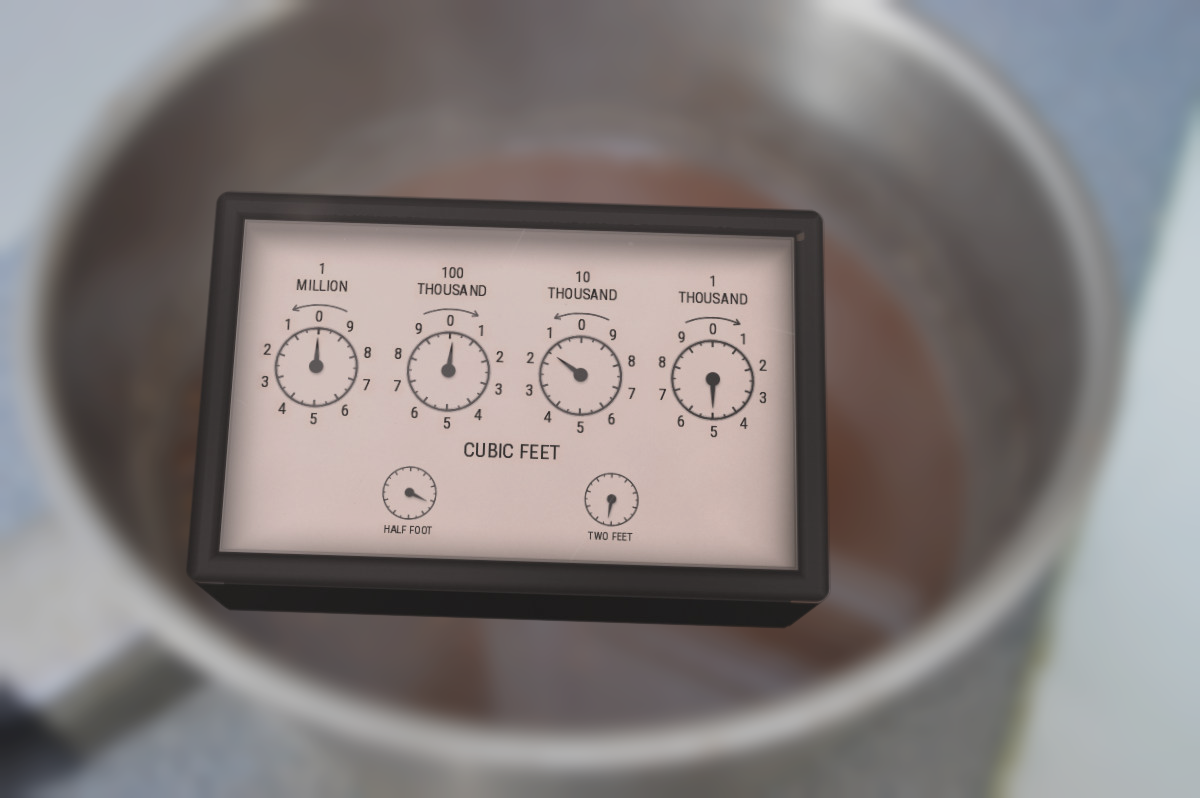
1500 ft³
